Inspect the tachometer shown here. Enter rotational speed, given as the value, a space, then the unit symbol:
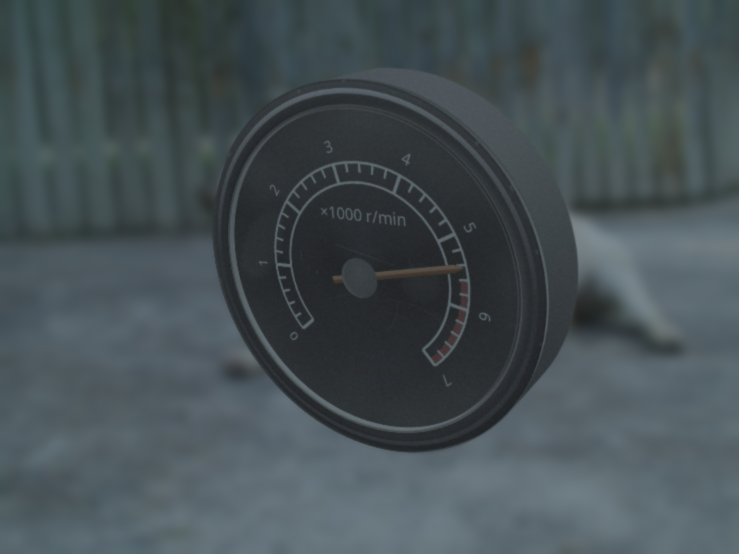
5400 rpm
